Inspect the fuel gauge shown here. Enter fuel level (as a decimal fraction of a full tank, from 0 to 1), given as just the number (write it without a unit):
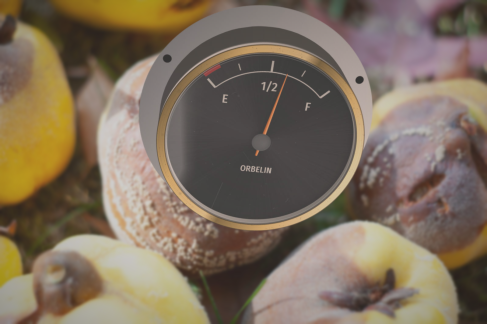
0.625
